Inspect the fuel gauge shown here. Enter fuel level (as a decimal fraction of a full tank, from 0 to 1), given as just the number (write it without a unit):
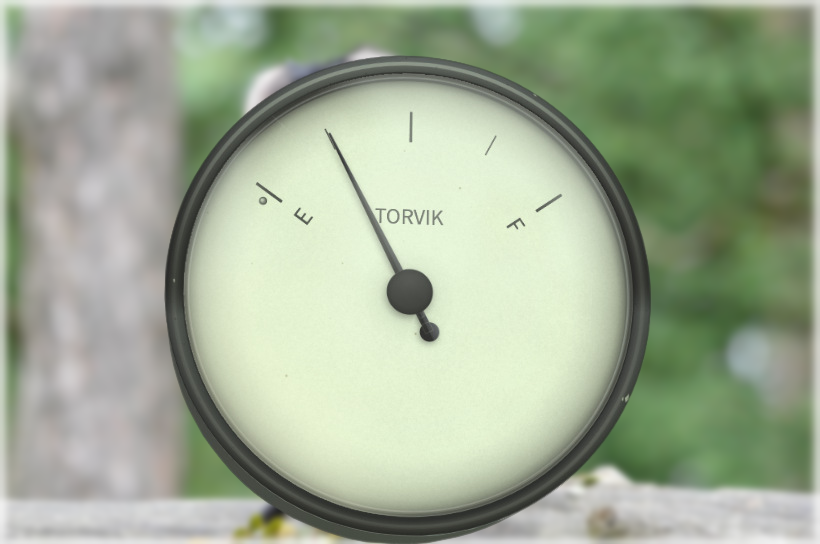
0.25
